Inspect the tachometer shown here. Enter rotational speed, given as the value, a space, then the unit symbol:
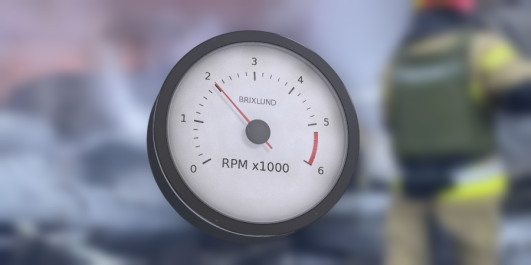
2000 rpm
